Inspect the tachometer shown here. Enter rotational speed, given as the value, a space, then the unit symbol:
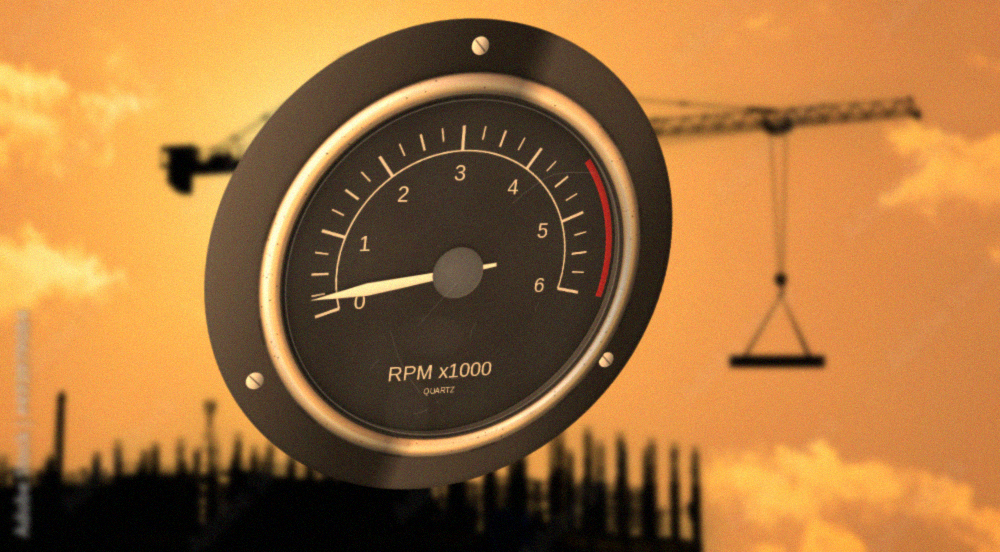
250 rpm
